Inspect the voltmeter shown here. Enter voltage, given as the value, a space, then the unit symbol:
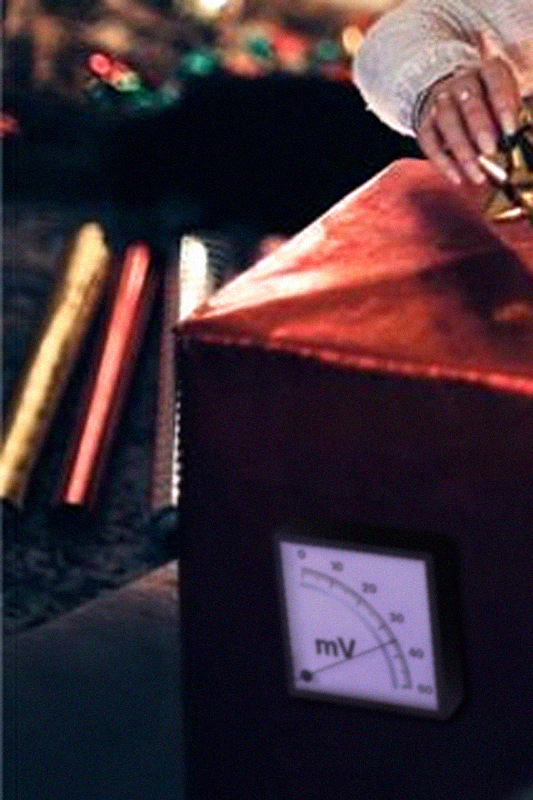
35 mV
